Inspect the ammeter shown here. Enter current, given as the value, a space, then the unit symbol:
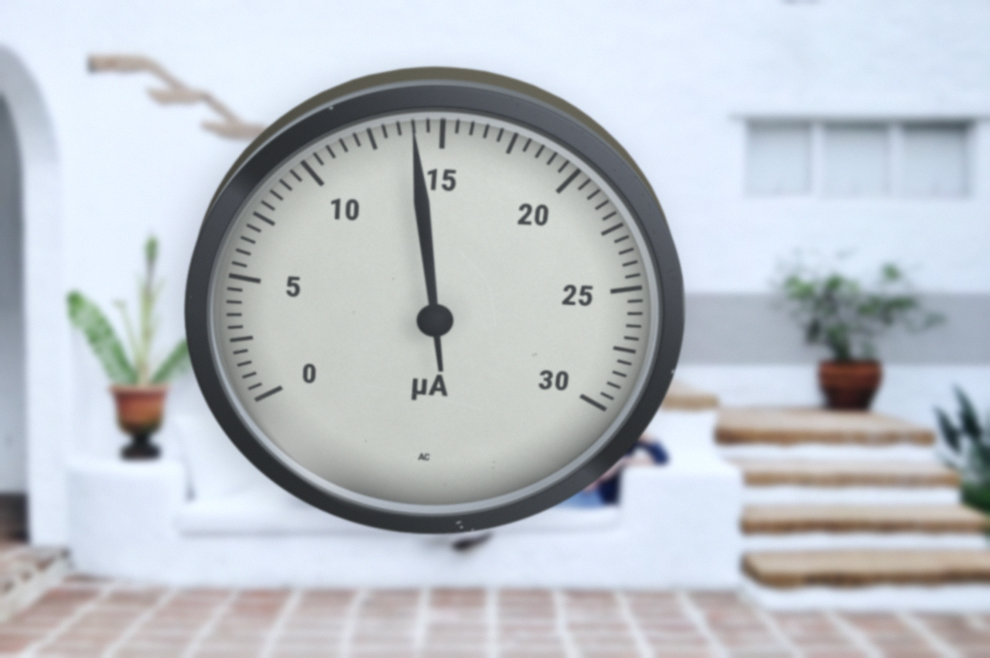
14 µA
